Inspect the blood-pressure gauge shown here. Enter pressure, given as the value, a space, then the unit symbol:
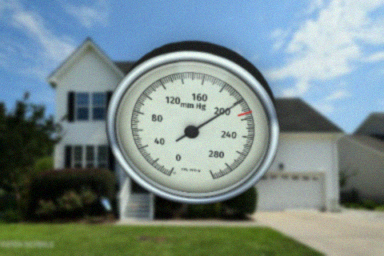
200 mmHg
